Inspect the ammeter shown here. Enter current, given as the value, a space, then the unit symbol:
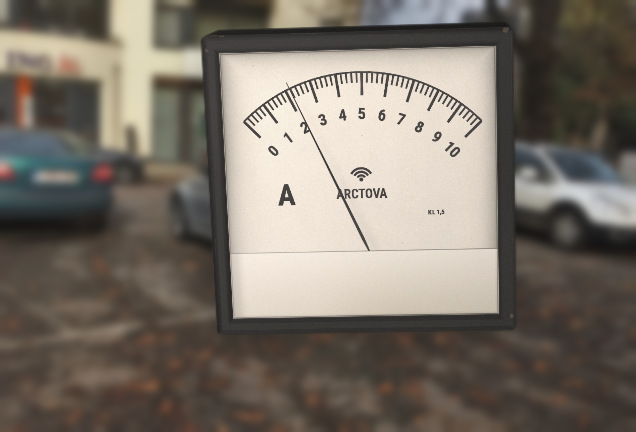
2.2 A
